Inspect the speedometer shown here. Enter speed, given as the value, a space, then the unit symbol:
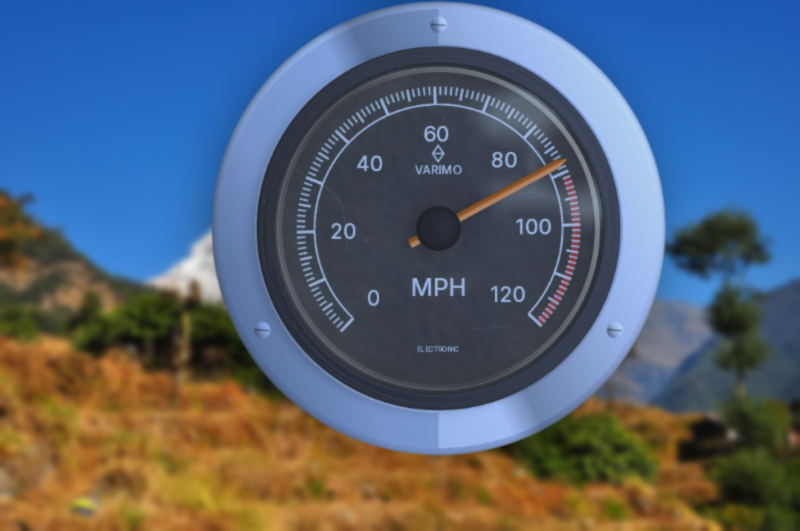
88 mph
